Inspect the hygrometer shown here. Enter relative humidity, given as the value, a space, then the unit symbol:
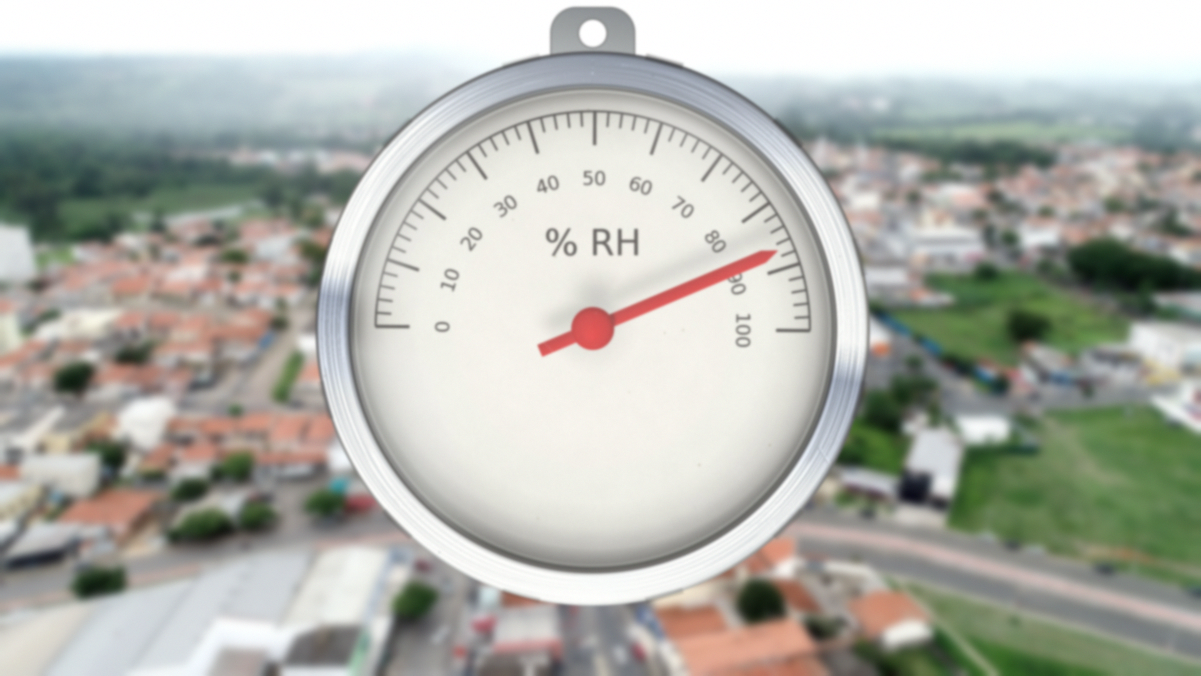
87 %
